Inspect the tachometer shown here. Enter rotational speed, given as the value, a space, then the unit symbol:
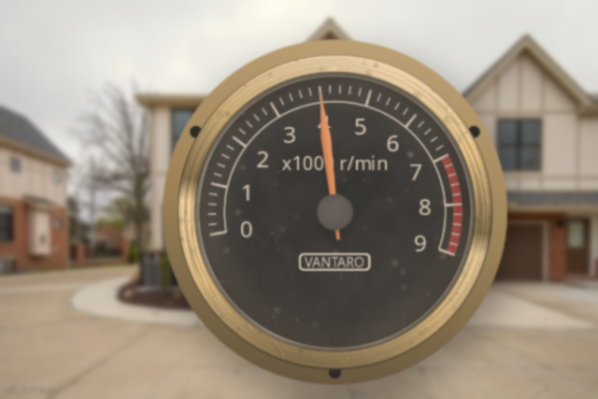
4000 rpm
